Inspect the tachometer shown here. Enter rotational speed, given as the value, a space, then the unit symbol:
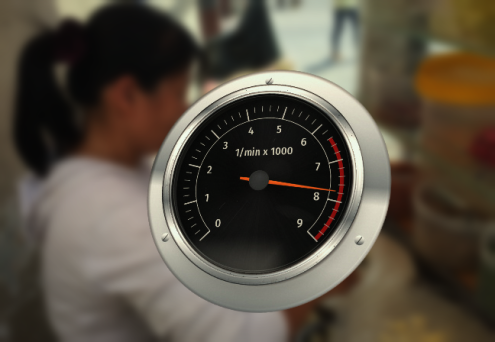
7800 rpm
